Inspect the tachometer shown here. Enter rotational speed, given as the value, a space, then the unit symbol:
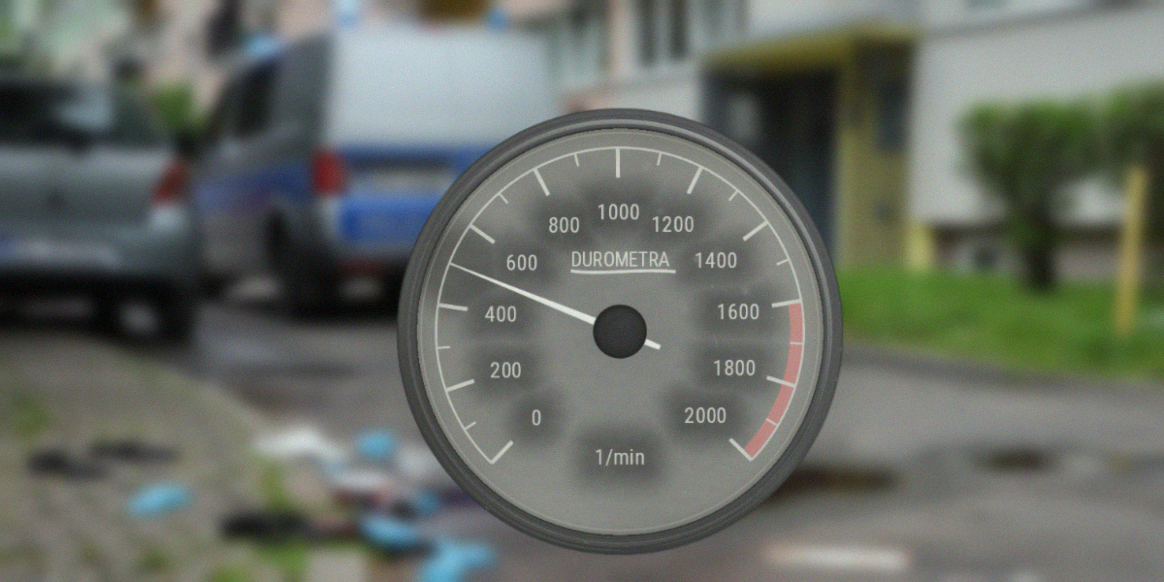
500 rpm
